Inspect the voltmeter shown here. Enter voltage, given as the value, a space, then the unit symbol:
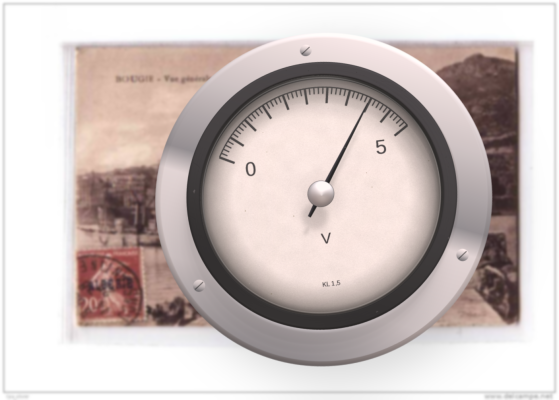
4 V
